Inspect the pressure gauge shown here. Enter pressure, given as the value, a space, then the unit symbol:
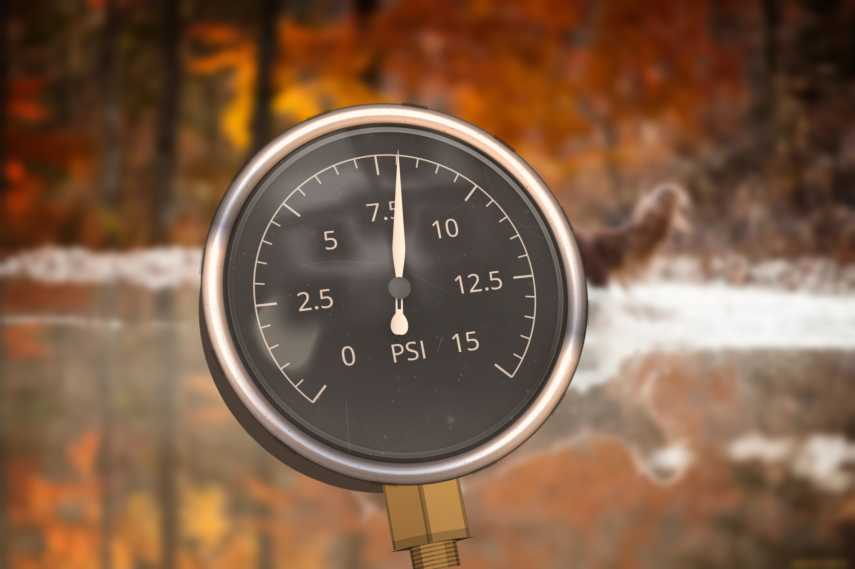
8 psi
